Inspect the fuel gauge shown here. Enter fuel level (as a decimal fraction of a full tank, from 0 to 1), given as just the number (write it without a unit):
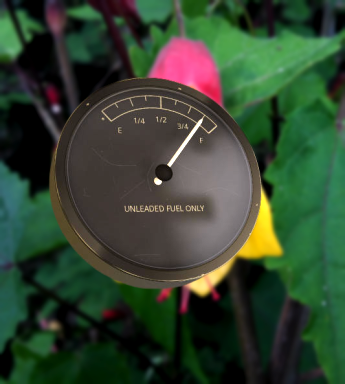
0.875
